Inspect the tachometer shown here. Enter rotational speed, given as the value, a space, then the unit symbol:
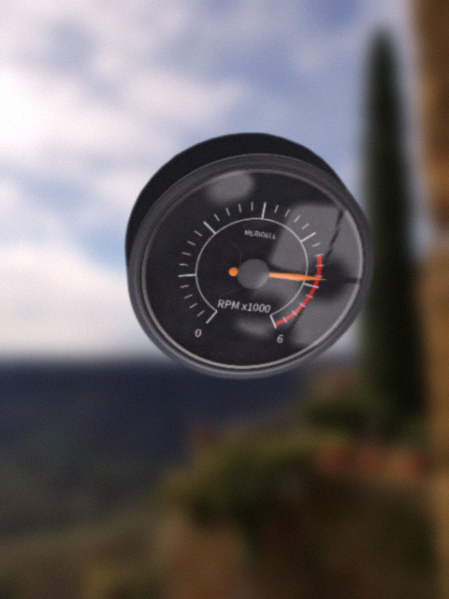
4800 rpm
